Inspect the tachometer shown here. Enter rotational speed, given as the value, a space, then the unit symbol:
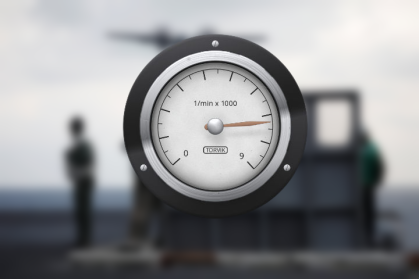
7250 rpm
